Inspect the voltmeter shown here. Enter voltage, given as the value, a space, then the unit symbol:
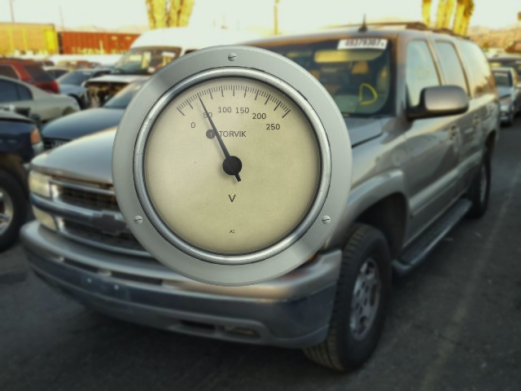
50 V
